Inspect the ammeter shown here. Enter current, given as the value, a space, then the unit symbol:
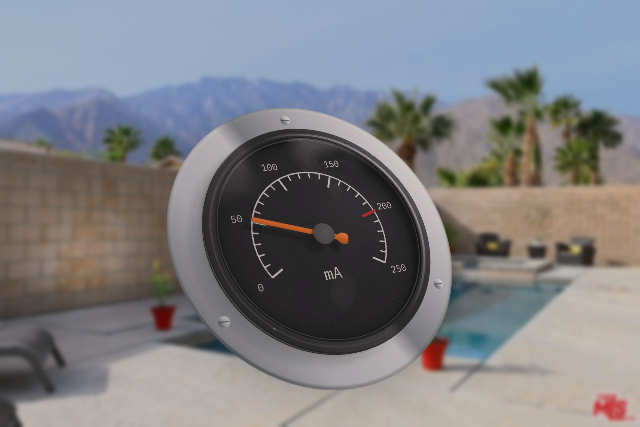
50 mA
